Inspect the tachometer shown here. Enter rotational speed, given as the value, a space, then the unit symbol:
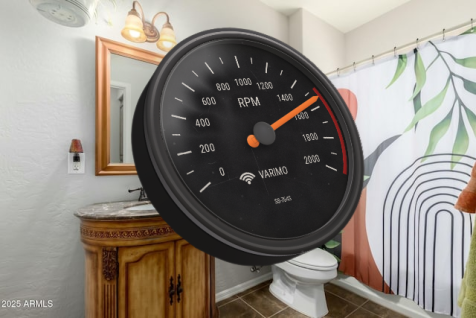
1550 rpm
